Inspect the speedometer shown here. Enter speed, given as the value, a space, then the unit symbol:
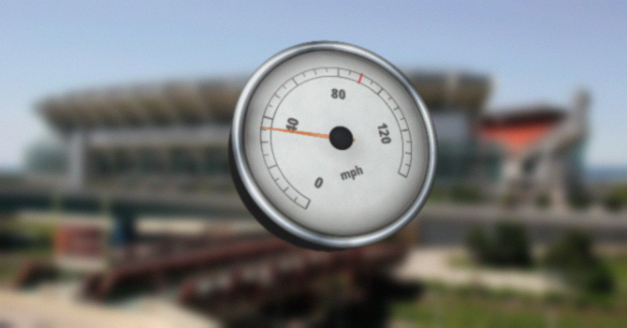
35 mph
